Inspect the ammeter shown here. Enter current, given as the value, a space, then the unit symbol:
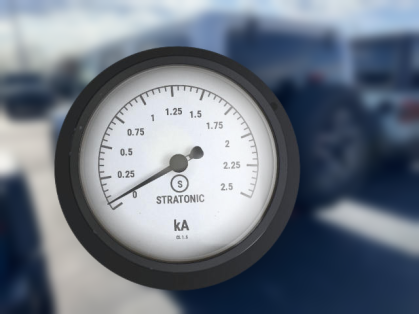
0.05 kA
